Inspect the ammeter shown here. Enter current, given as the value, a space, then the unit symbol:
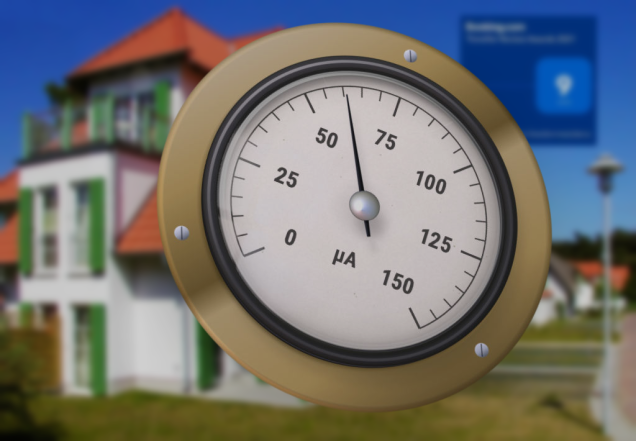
60 µA
